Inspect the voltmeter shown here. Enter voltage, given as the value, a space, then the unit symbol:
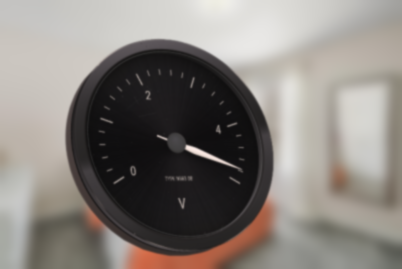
4.8 V
